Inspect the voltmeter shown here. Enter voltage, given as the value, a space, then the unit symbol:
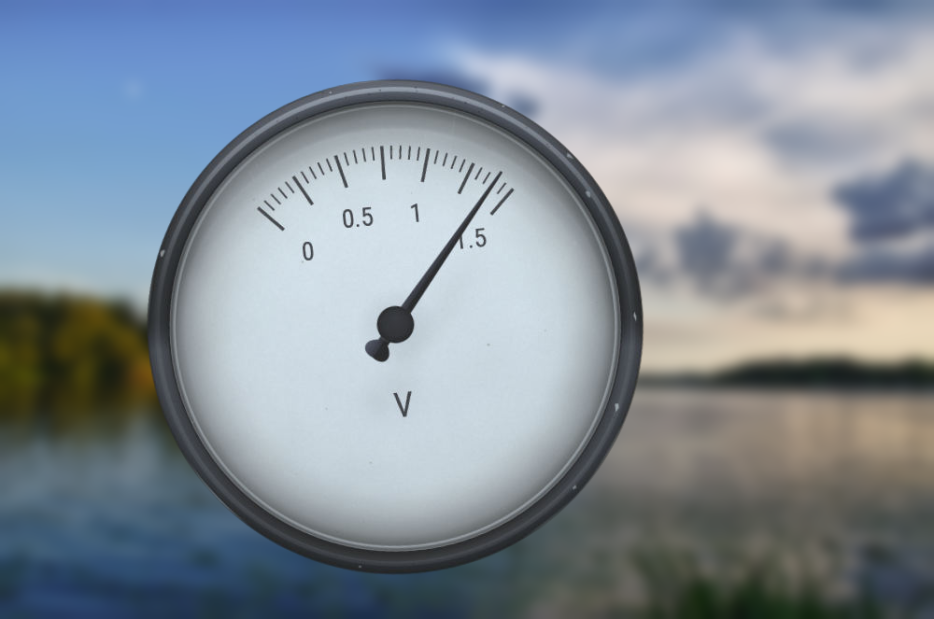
1.4 V
